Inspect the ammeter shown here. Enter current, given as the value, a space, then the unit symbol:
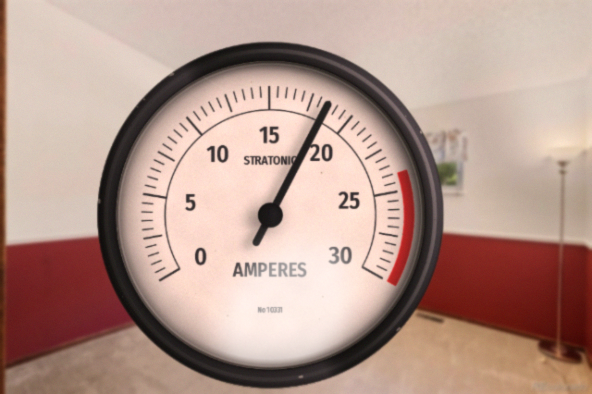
18.5 A
